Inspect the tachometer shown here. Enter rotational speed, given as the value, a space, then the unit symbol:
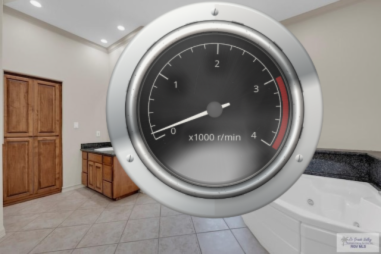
100 rpm
